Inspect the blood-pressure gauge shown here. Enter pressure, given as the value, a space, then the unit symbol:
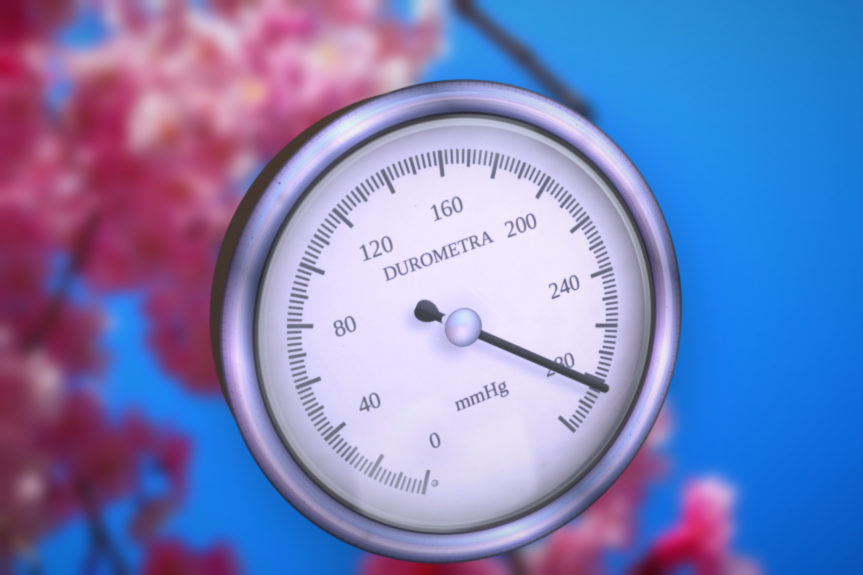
282 mmHg
